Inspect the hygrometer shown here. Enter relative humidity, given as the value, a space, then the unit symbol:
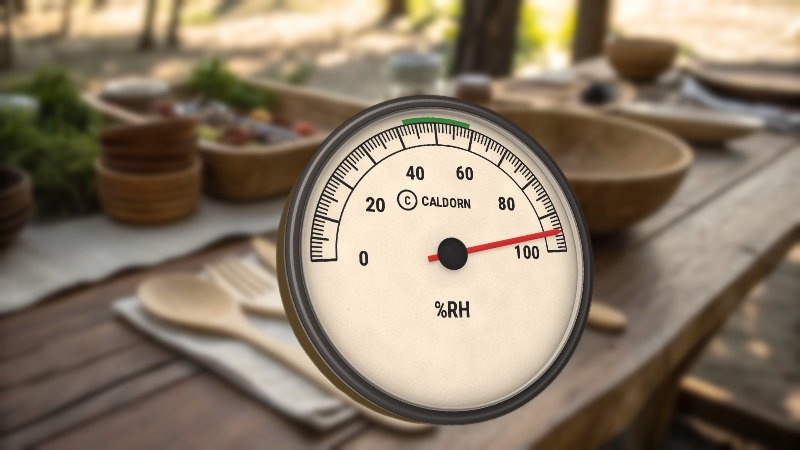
95 %
